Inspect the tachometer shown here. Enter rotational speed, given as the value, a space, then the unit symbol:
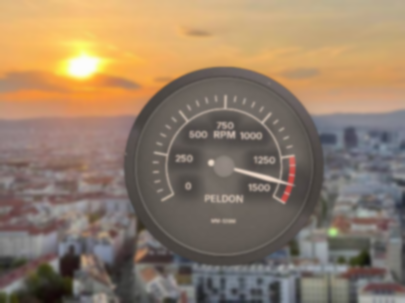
1400 rpm
